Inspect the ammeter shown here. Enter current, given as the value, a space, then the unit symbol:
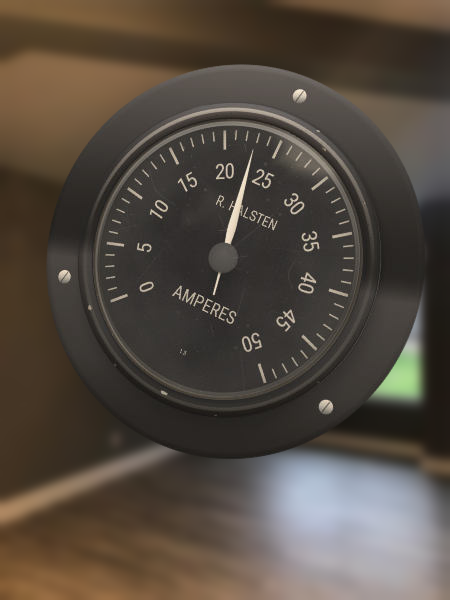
23 A
